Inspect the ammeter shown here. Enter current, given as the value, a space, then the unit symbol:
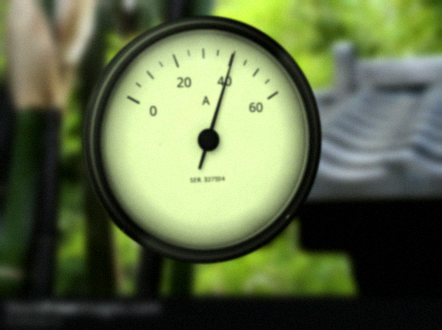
40 A
